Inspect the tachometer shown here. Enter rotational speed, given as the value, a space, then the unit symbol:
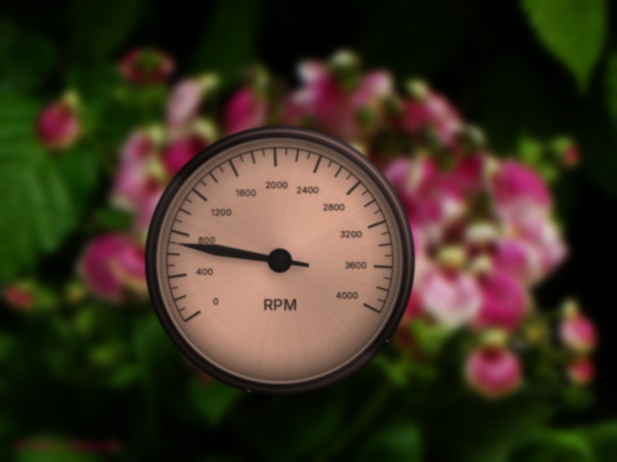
700 rpm
